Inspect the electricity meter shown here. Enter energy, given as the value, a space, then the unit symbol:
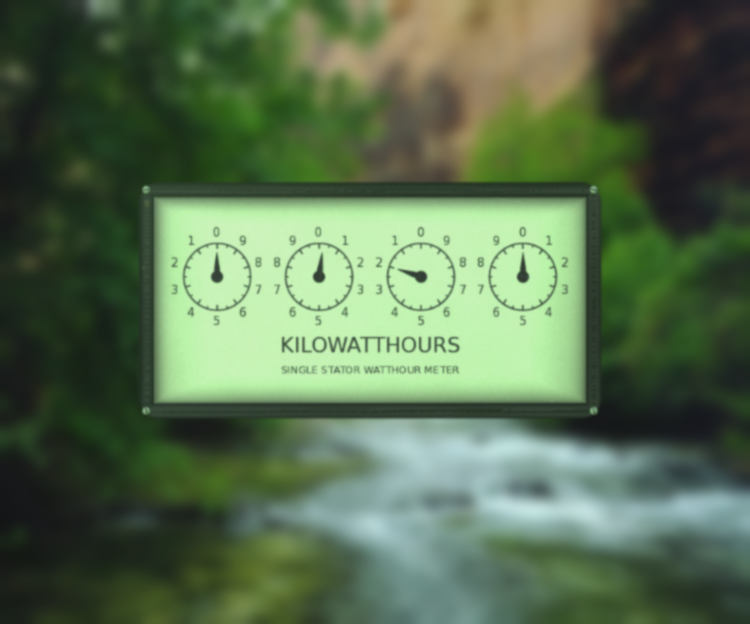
20 kWh
